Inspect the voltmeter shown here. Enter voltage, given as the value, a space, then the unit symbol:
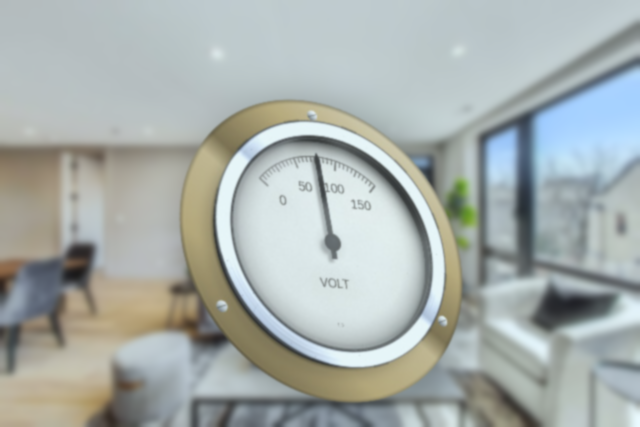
75 V
